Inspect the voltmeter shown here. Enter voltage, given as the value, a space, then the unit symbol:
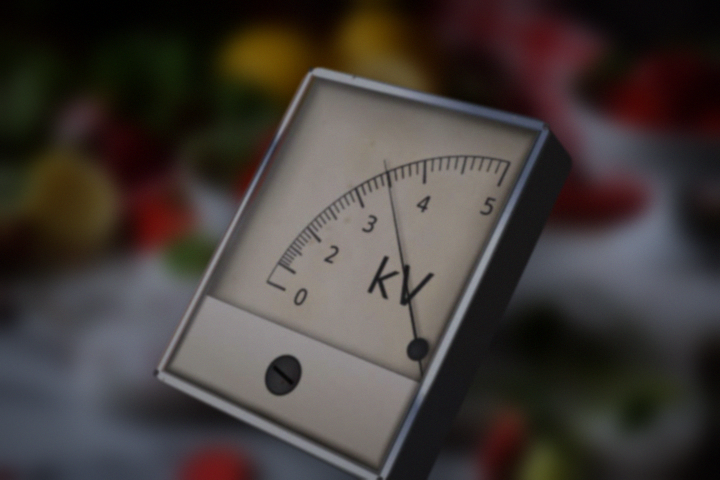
3.5 kV
